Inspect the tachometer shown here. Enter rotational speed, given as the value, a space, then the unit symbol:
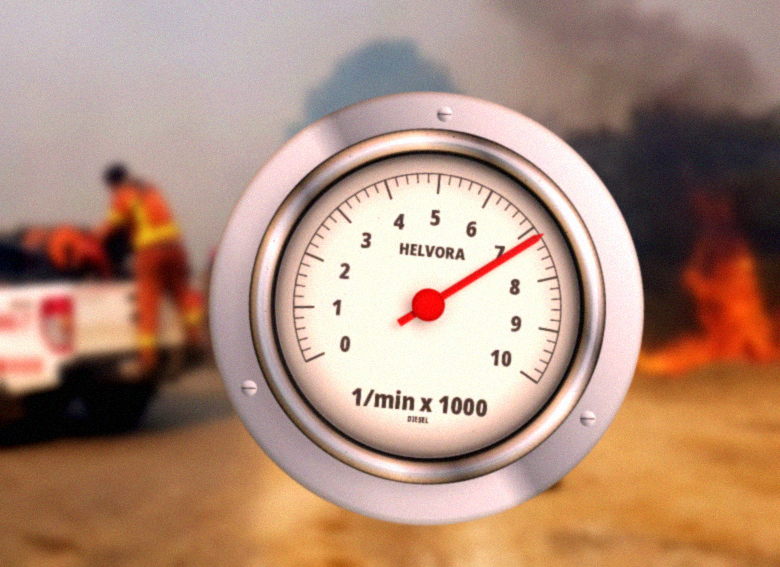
7200 rpm
